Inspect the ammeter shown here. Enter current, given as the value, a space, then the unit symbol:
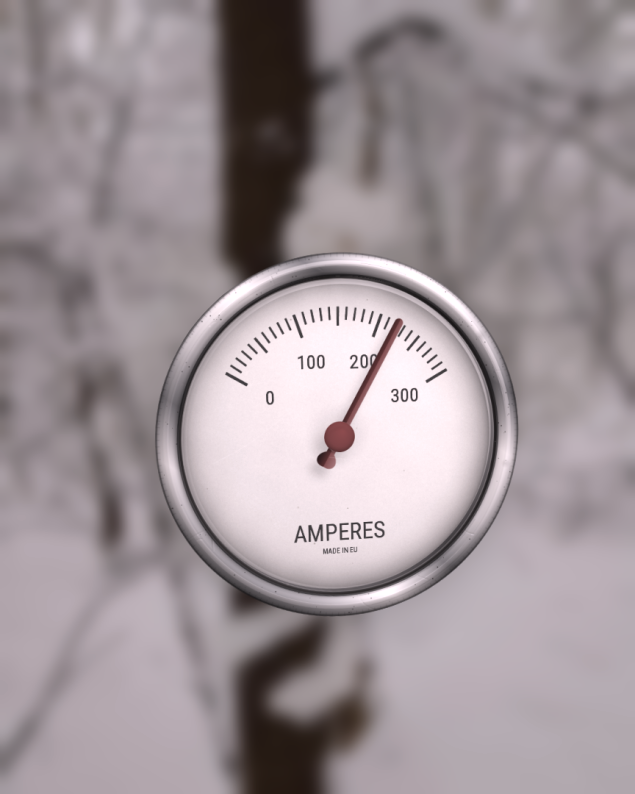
220 A
